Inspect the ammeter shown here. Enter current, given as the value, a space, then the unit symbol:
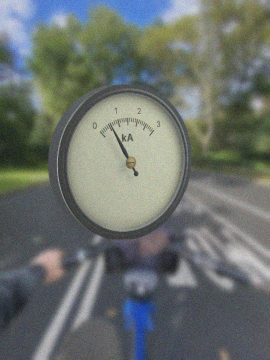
0.5 kA
